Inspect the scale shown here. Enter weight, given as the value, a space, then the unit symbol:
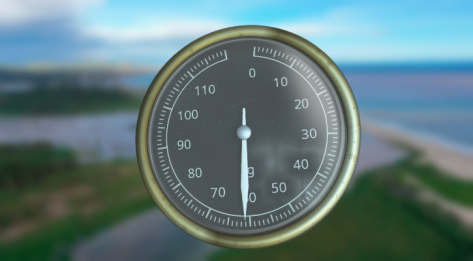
61 kg
